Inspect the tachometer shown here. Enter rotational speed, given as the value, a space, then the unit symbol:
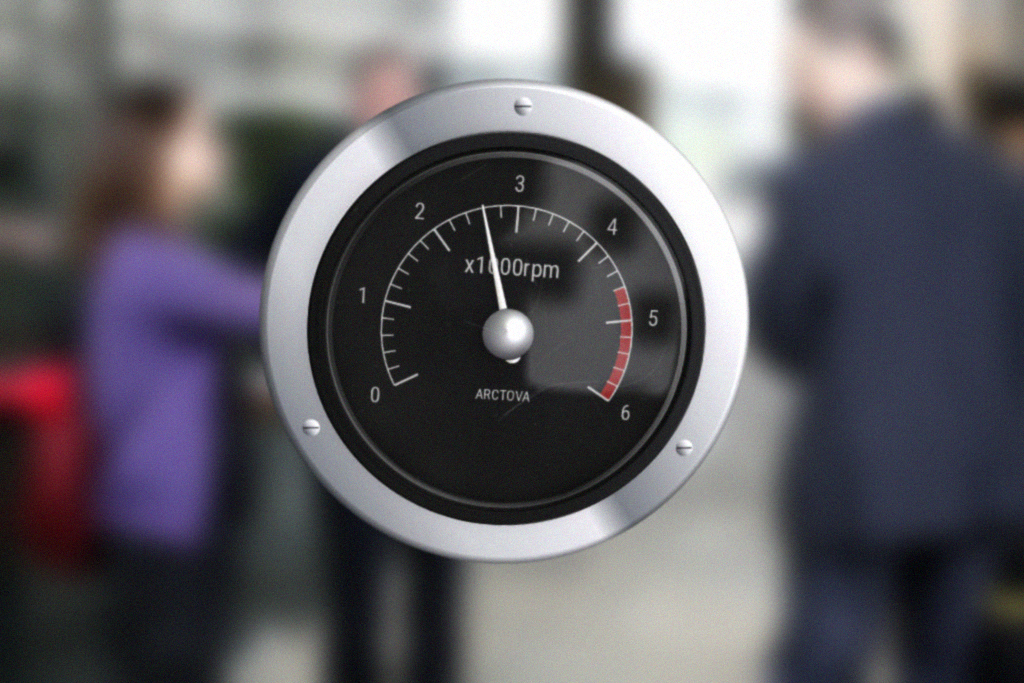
2600 rpm
